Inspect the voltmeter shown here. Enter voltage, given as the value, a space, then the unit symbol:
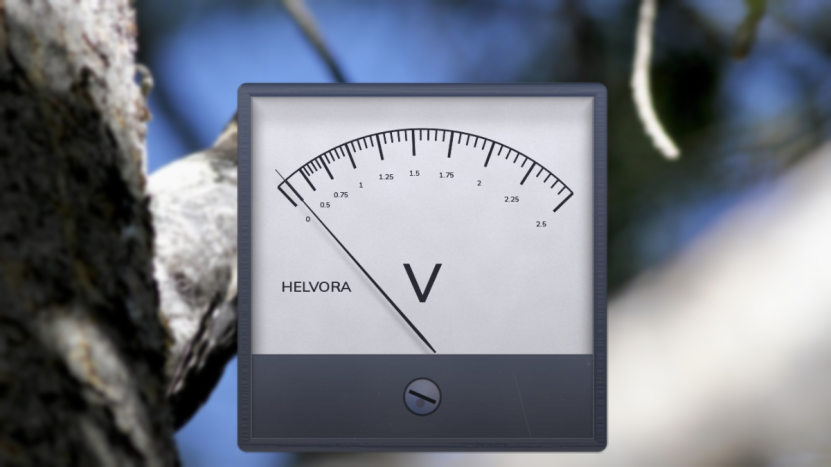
0.25 V
